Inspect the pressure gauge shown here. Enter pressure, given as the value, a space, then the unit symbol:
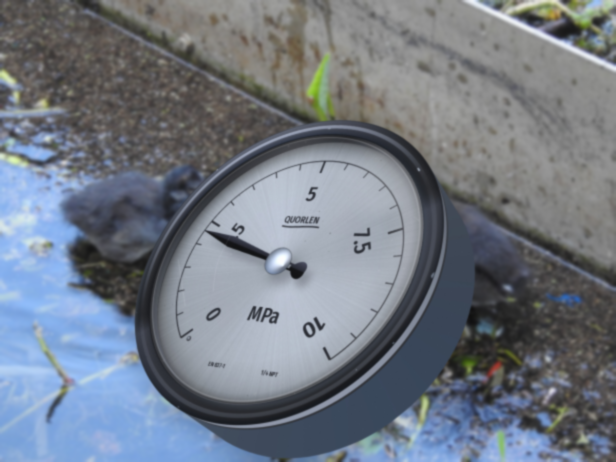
2.25 MPa
